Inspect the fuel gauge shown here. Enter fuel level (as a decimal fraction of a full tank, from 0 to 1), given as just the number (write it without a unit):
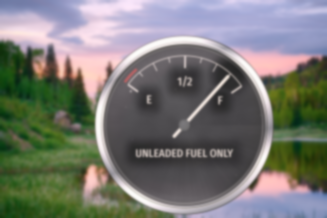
0.875
